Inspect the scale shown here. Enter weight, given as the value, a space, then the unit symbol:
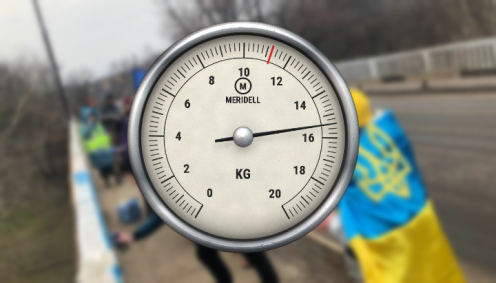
15.4 kg
